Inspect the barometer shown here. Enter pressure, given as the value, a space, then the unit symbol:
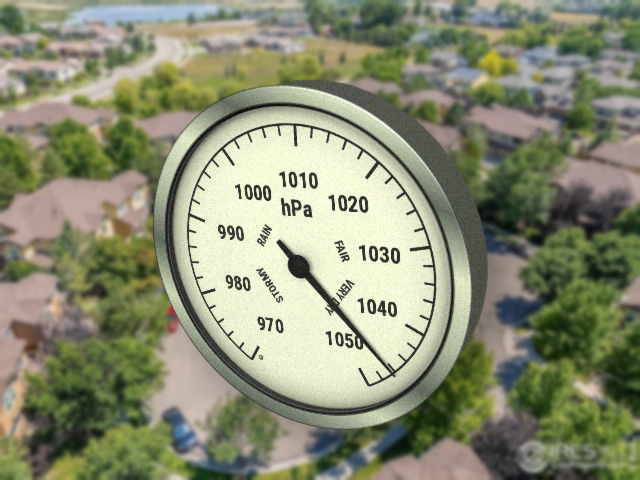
1046 hPa
